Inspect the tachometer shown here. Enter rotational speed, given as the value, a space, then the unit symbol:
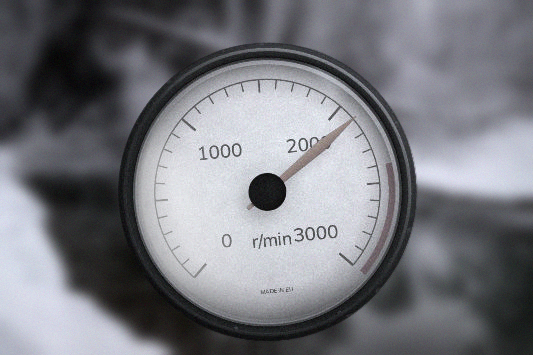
2100 rpm
